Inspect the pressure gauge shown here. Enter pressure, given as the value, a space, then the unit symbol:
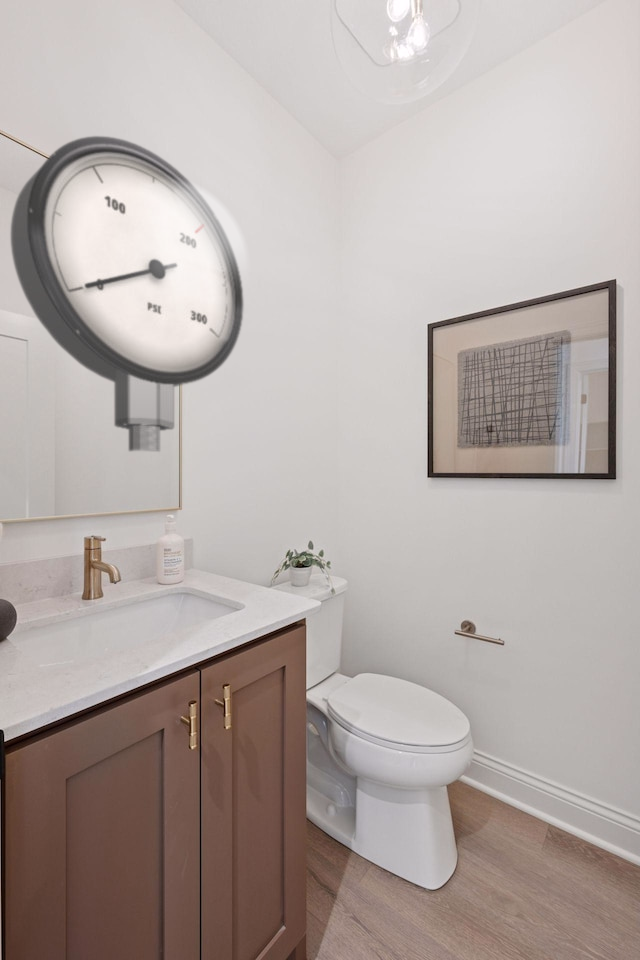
0 psi
